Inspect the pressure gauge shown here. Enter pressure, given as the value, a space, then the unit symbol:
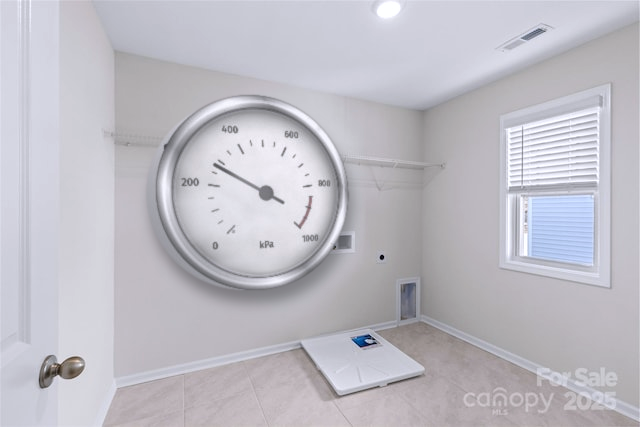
275 kPa
